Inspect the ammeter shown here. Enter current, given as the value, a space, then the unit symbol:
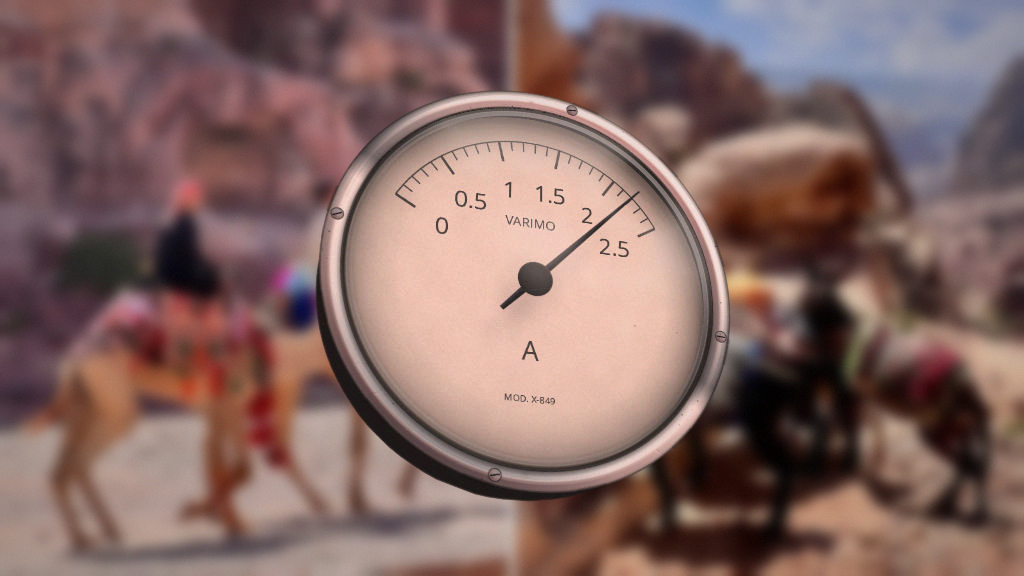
2.2 A
